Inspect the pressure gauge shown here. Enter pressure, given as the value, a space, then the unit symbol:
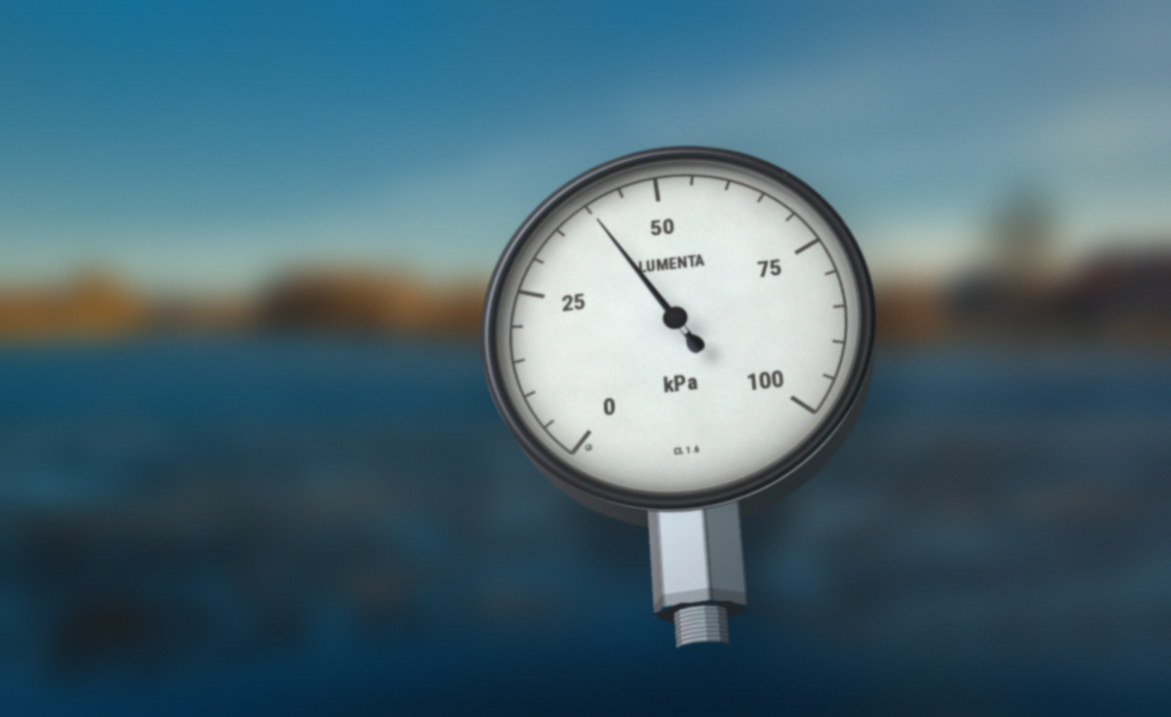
40 kPa
